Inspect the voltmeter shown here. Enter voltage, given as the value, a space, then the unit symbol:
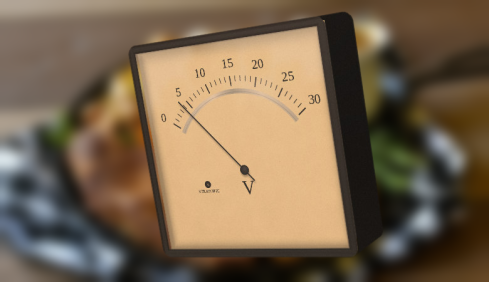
4 V
